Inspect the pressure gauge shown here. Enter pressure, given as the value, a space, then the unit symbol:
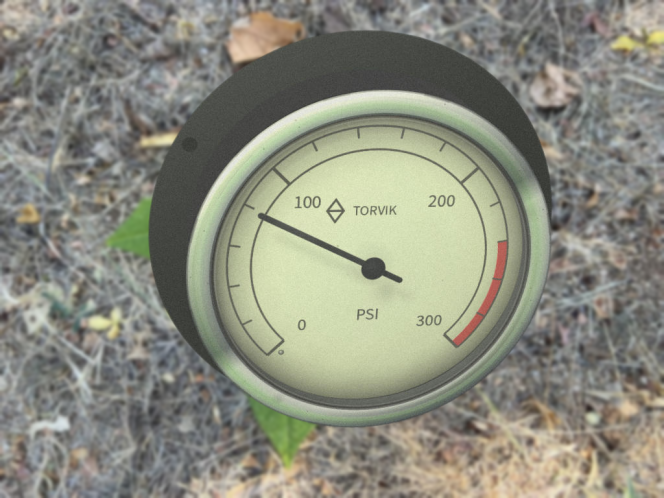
80 psi
